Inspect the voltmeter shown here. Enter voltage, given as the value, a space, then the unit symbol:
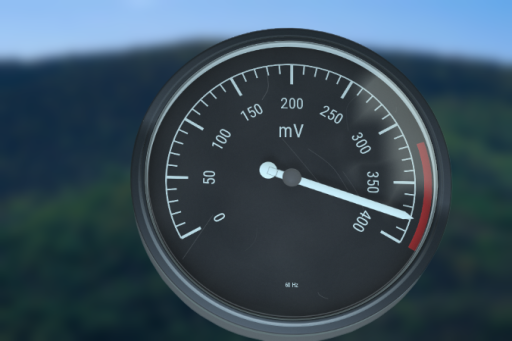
380 mV
